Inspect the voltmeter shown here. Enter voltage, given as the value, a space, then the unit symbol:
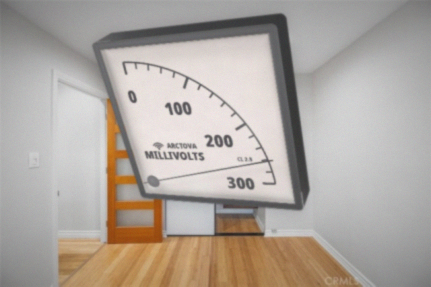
260 mV
